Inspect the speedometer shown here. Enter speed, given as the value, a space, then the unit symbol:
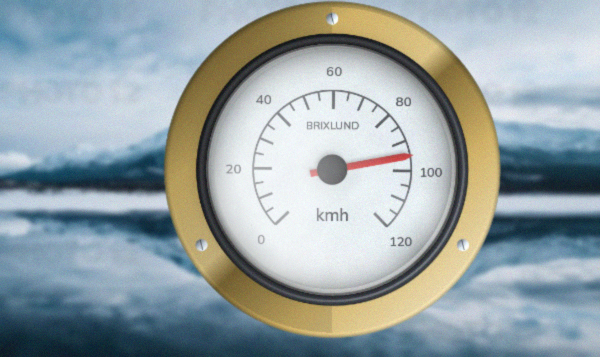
95 km/h
